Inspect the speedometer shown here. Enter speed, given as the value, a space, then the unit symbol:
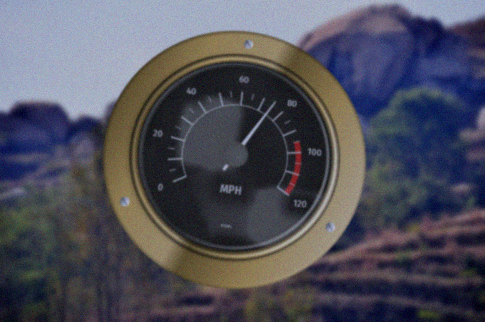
75 mph
